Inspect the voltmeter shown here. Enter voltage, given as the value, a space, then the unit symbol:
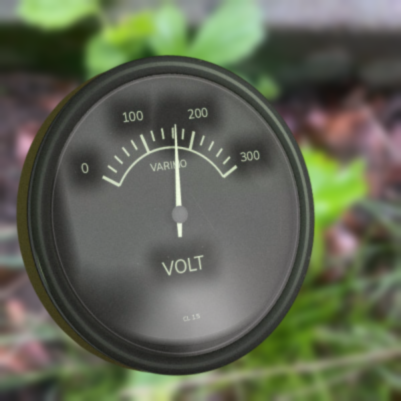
160 V
